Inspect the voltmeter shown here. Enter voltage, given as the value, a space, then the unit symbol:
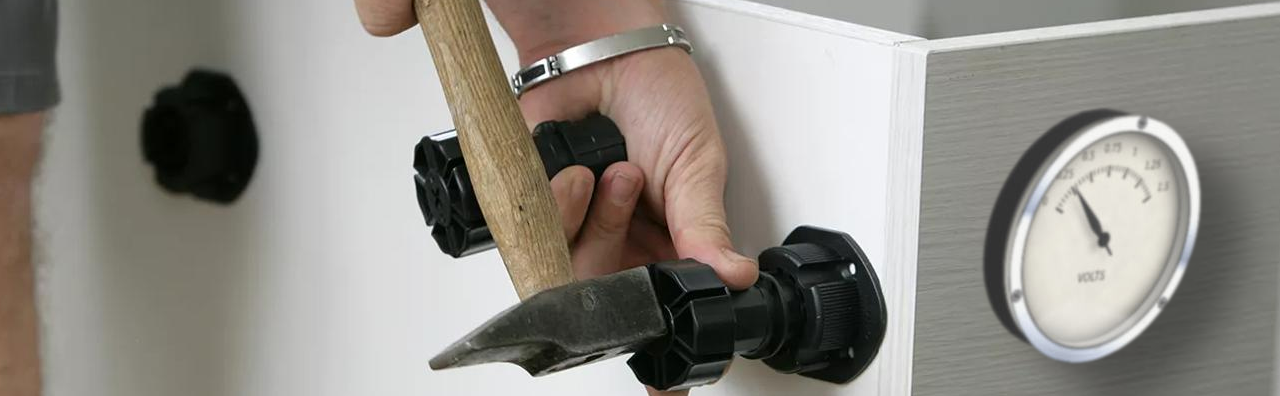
0.25 V
